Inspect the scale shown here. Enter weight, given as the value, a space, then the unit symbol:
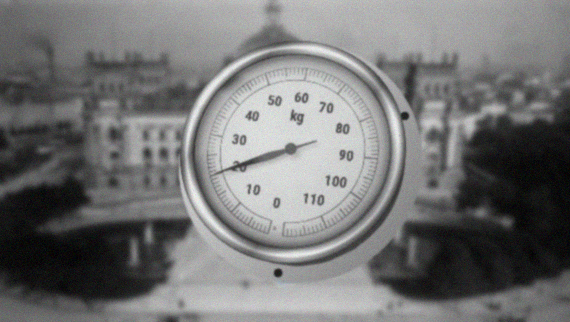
20 kg
